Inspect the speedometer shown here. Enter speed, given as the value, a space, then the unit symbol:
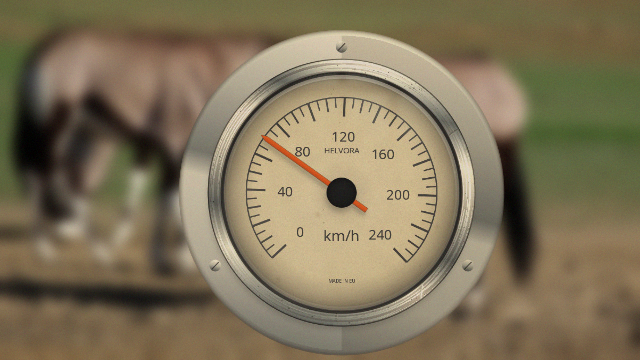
70 km/h
